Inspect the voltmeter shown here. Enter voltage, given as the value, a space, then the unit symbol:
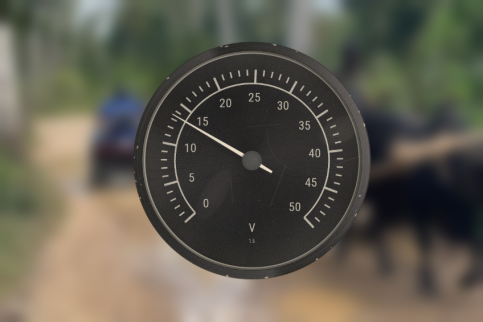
13.5 V
